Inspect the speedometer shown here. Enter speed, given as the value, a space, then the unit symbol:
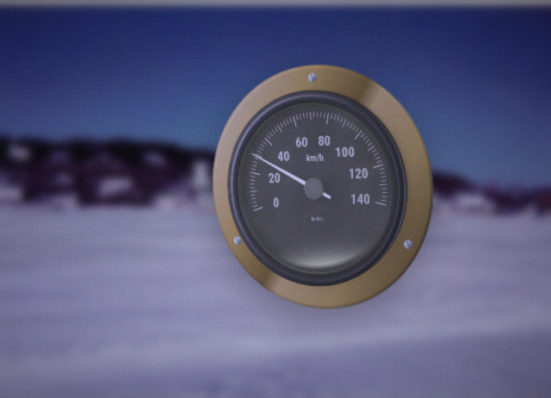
30 km/h
